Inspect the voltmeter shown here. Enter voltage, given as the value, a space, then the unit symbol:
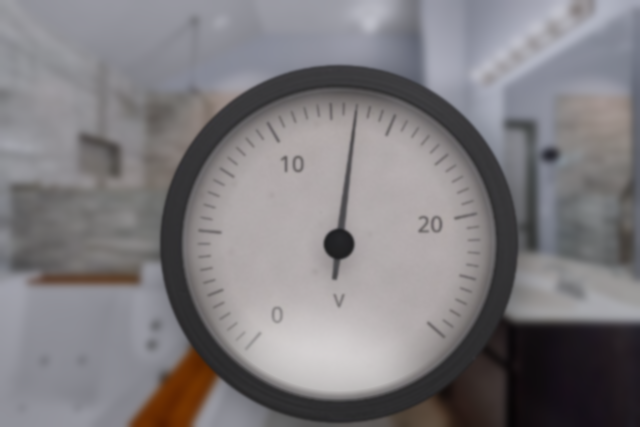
13.5 V
